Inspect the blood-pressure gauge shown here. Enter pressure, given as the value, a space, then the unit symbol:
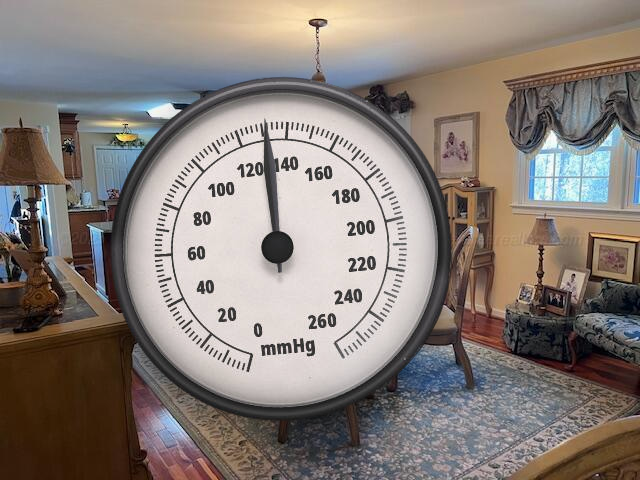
132 mmHg
